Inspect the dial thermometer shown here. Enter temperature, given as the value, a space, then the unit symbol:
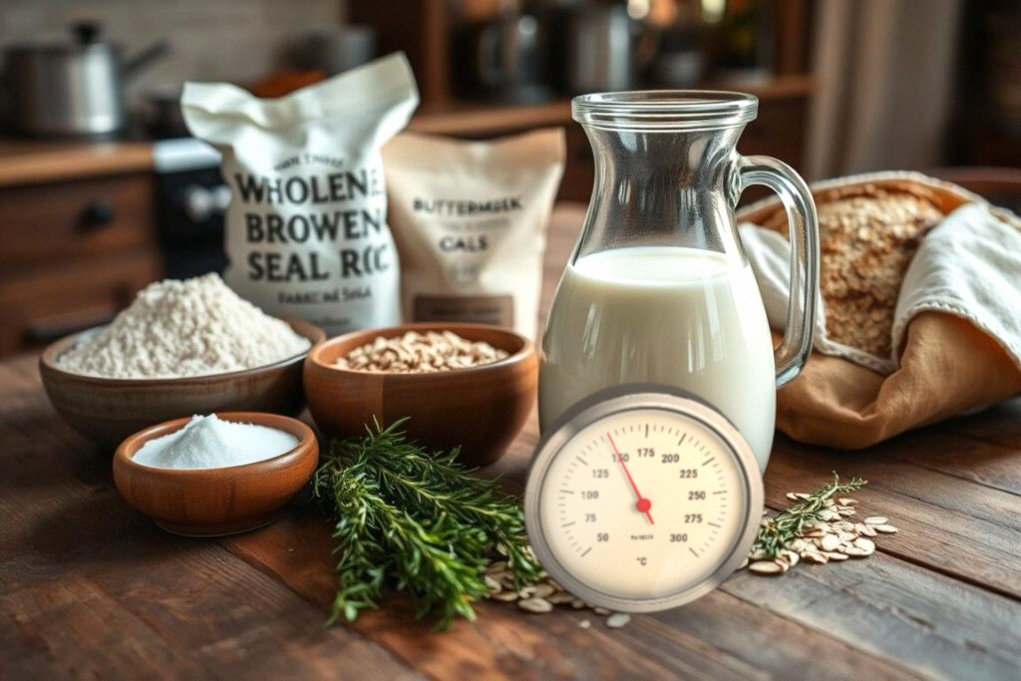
150 °C
